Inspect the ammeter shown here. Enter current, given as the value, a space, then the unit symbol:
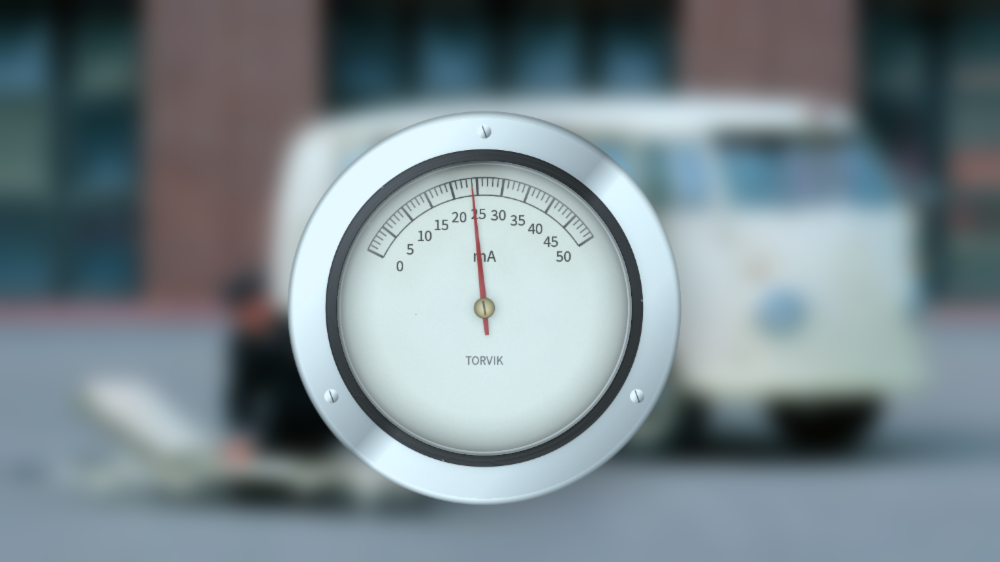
24 mA
